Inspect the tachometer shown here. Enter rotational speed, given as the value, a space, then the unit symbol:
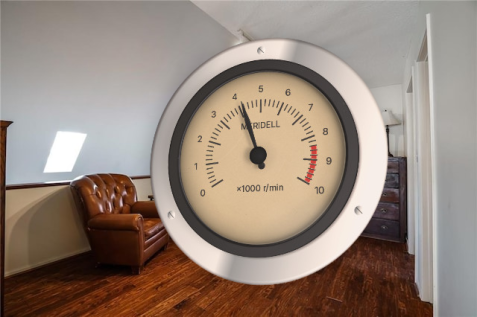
4200 rpm
